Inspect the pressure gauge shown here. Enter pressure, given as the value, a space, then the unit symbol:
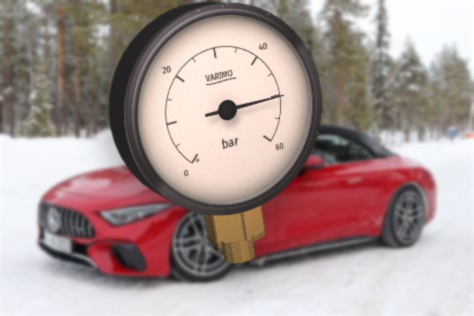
50 bar
